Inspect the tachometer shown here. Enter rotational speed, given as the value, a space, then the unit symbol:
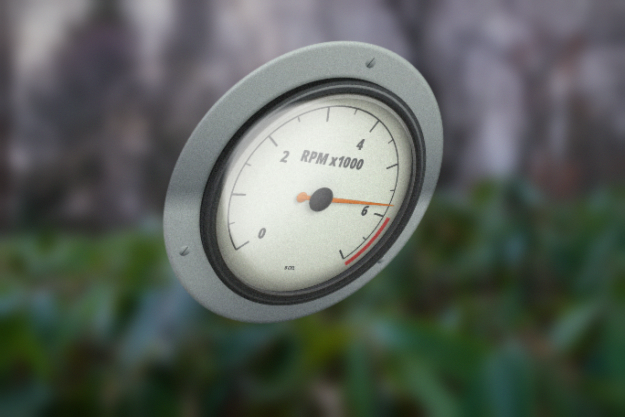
5750 rpm
